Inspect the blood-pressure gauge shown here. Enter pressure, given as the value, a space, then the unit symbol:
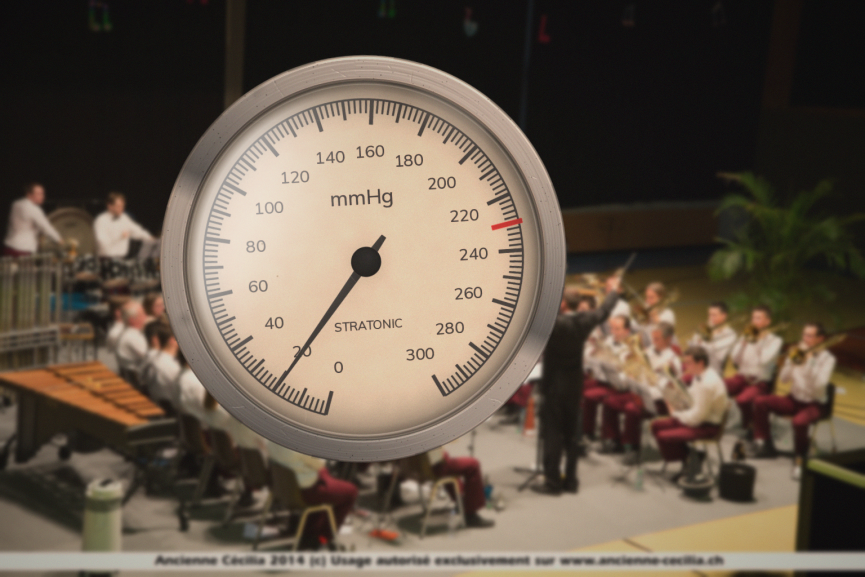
20 mmHg
